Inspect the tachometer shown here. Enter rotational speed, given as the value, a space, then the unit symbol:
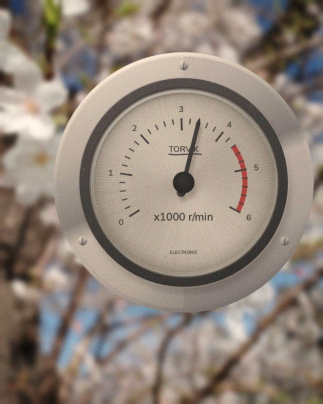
3400 rpm
